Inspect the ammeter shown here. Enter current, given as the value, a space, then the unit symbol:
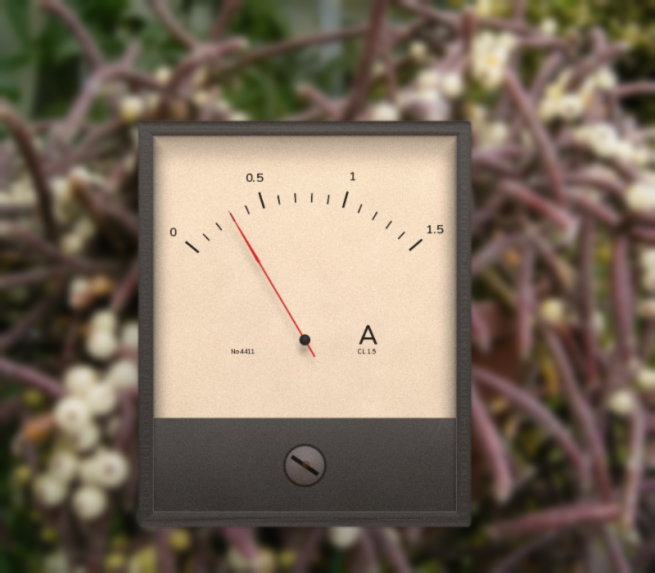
0.3 A
